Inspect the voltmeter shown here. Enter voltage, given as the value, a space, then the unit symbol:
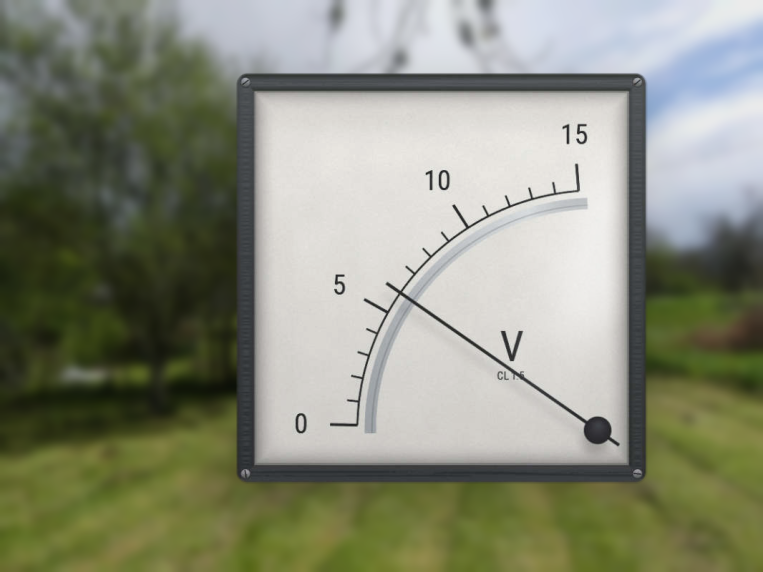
6 V
